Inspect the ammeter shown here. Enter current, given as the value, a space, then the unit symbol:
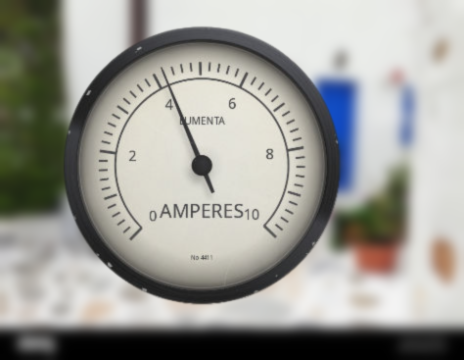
4.2 A
